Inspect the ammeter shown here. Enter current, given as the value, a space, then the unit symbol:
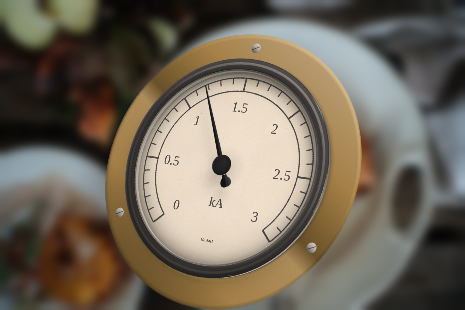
1.2 kA
